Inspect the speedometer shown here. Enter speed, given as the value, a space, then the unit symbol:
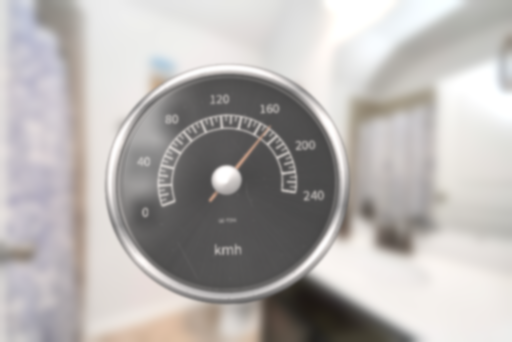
170 km/h
